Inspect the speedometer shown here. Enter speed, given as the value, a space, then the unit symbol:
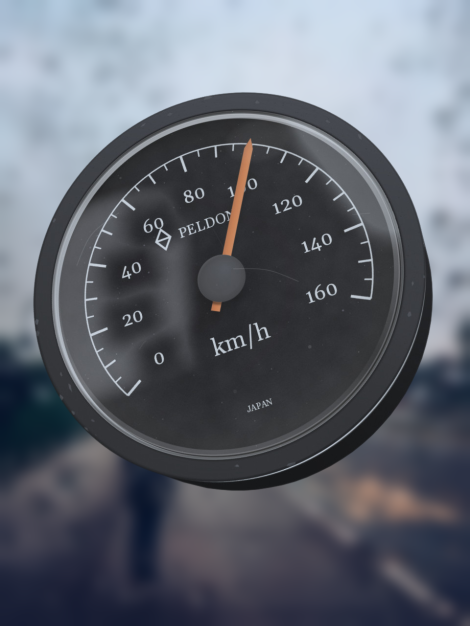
100 km/h
